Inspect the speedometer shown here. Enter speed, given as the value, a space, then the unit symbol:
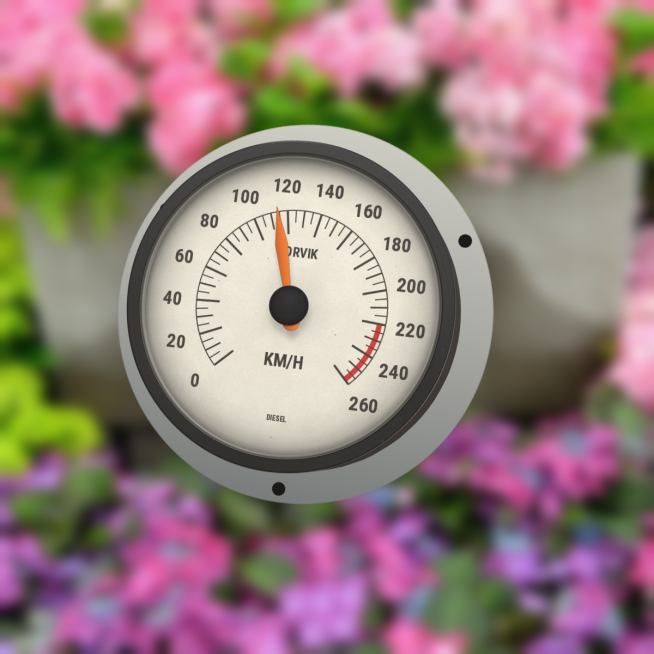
115 km/h
